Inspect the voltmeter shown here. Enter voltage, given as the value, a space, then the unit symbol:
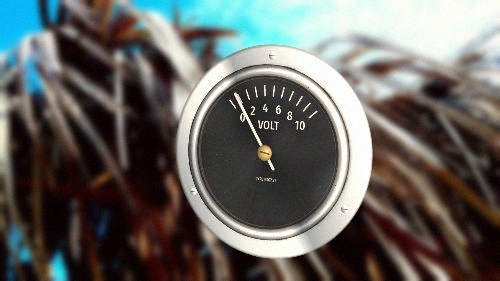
1 V
